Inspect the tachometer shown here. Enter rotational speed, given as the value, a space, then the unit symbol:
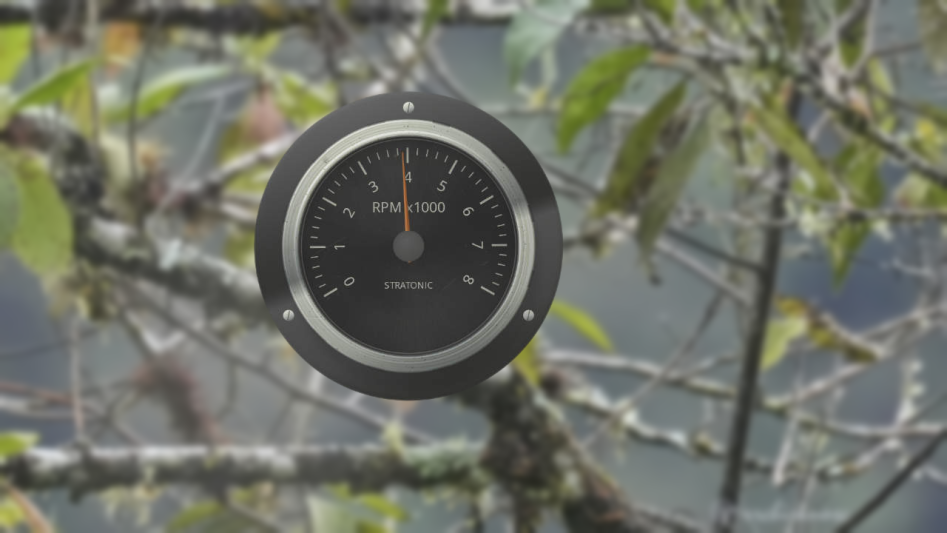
3900 rpm
